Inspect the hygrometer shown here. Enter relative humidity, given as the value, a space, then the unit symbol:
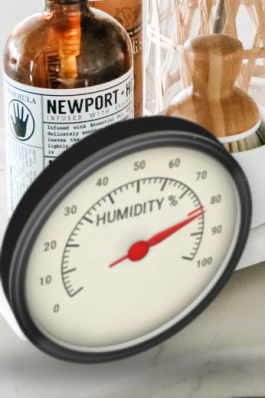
80 %
